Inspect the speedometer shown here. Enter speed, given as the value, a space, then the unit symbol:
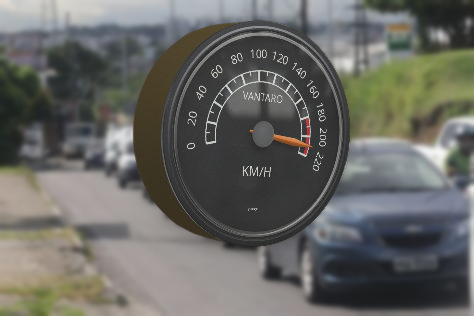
210 km/h
